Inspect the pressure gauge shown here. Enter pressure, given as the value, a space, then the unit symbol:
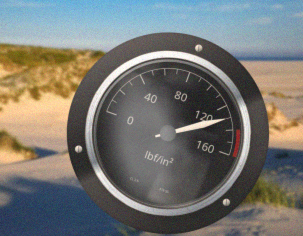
130 psi
